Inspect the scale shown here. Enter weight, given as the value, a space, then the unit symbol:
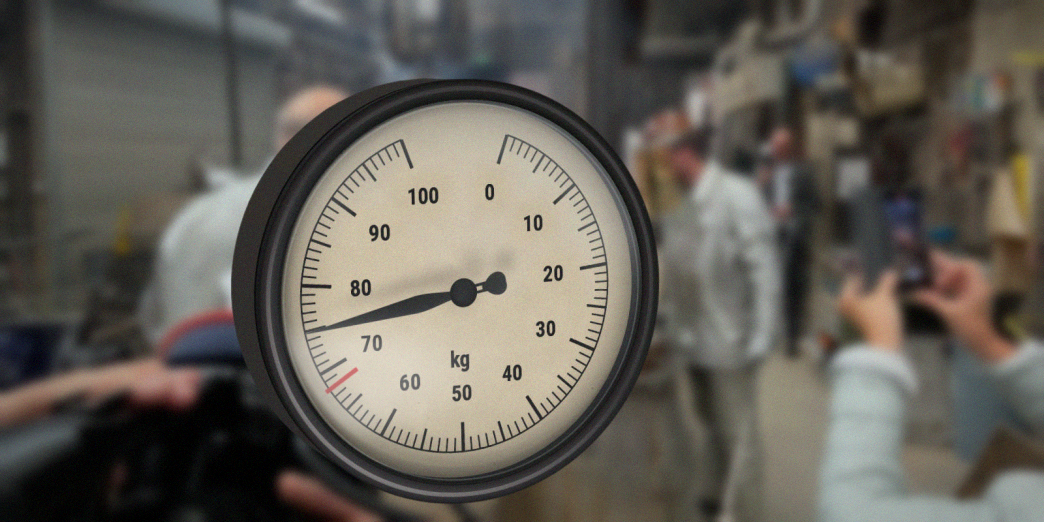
75 kg
